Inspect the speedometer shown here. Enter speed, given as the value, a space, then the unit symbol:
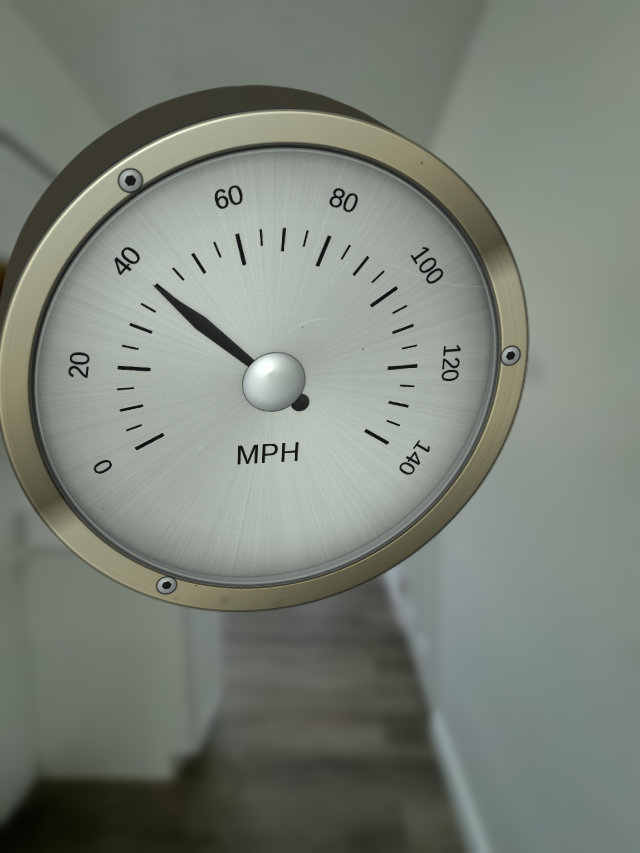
40 mph
